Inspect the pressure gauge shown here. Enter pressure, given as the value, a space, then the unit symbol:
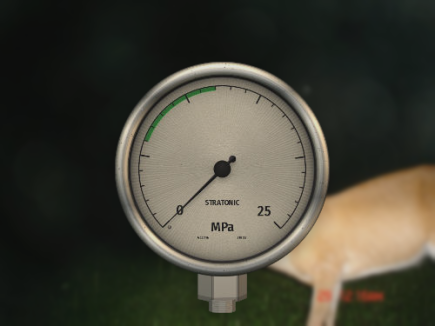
0 MPa
